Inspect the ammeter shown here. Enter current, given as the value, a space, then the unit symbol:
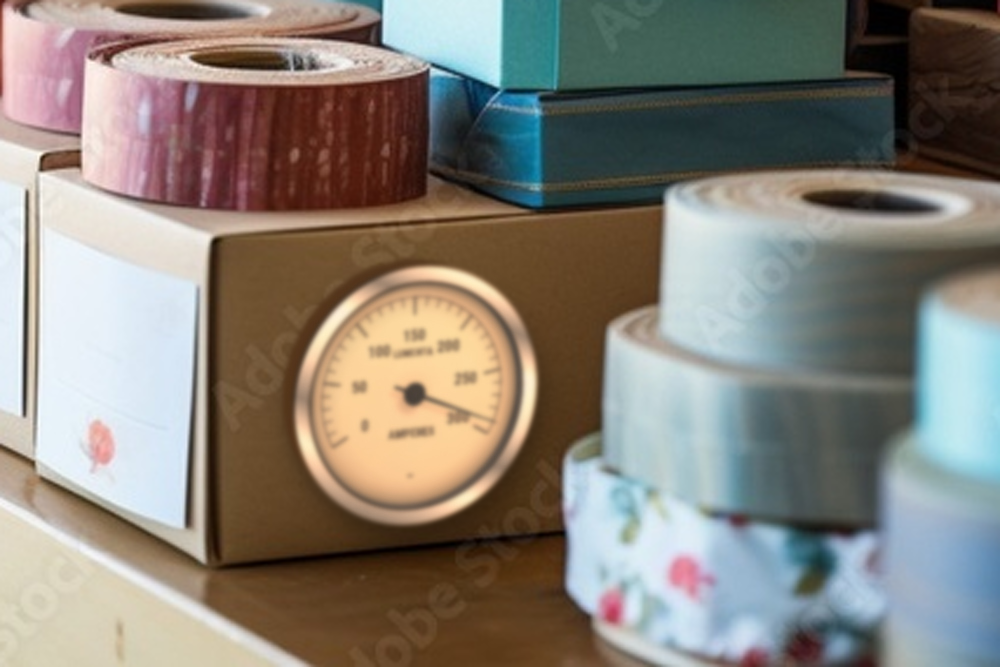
290 A
